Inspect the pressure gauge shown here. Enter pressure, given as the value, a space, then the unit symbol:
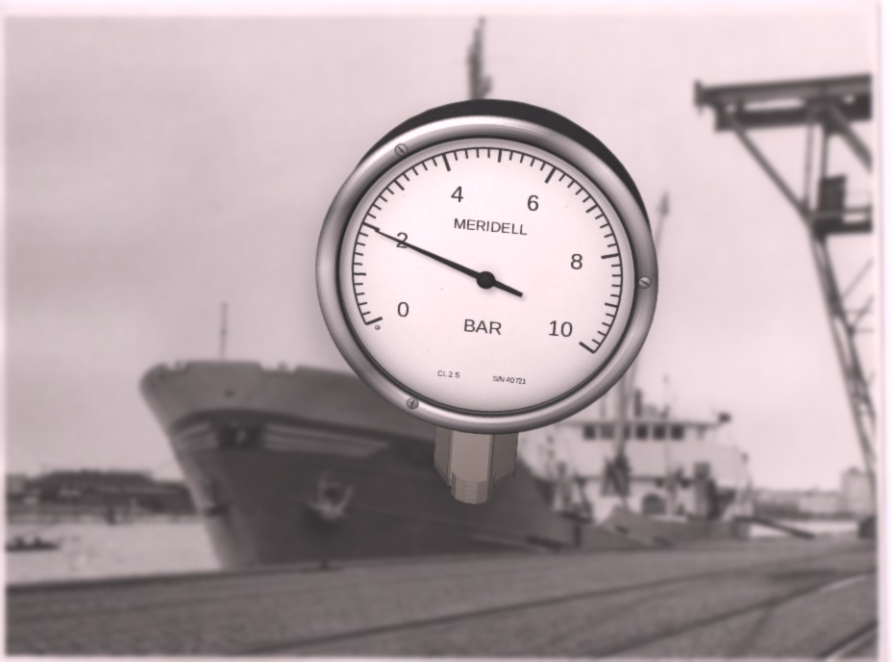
2 bar
